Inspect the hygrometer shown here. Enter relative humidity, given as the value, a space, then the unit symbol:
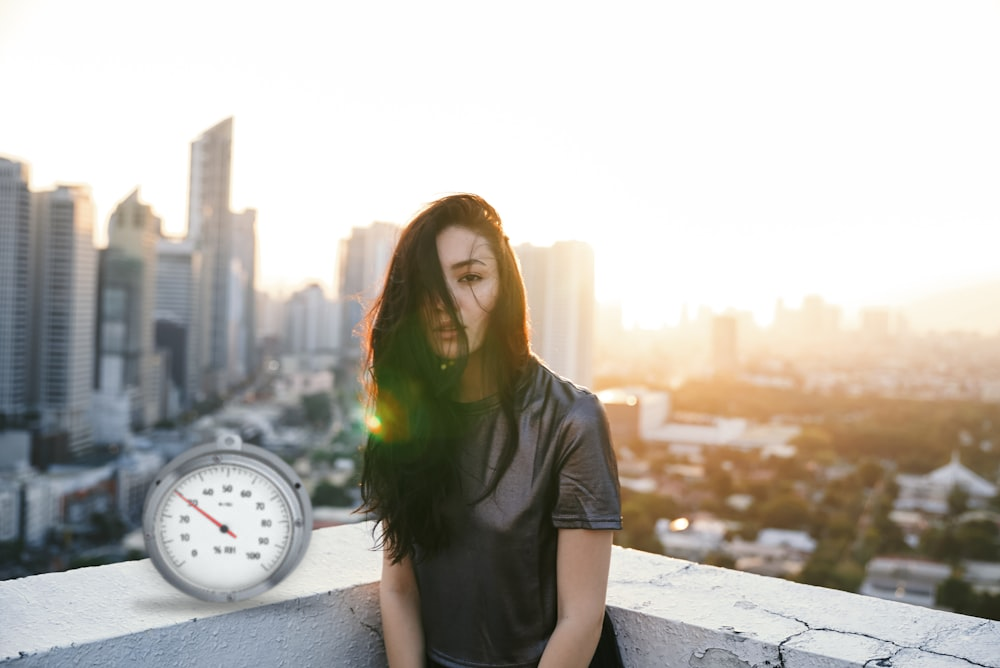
30 %
